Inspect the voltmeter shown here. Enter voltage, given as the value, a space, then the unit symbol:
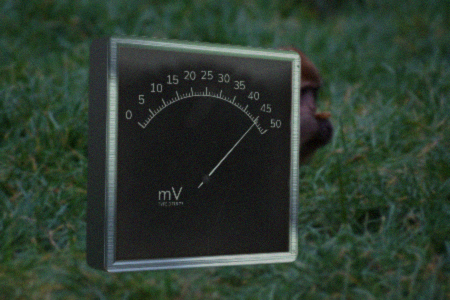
45 mV
